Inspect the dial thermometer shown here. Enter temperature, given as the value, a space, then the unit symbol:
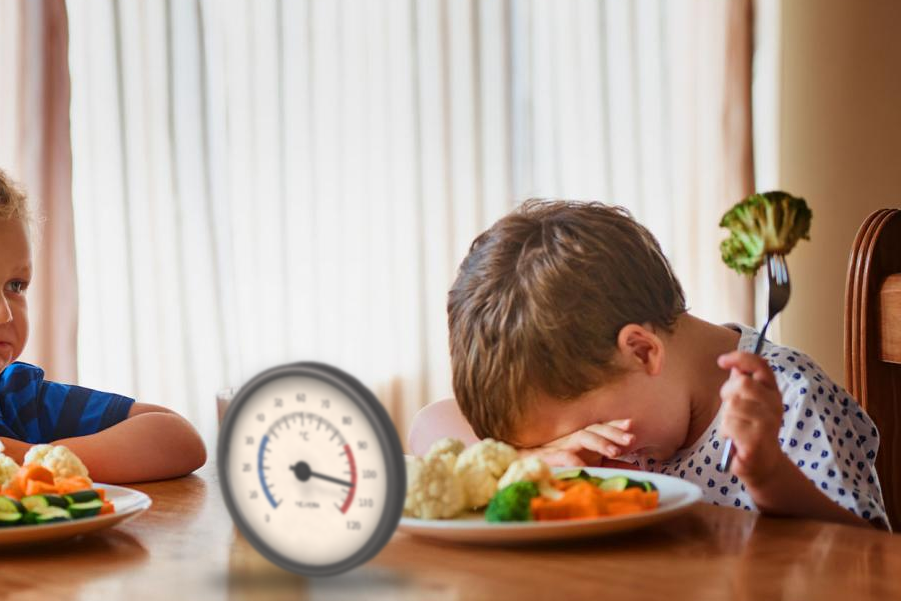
105 °C
